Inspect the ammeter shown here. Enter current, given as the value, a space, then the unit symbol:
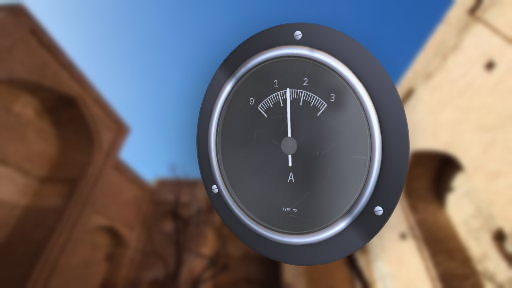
1.5 A
